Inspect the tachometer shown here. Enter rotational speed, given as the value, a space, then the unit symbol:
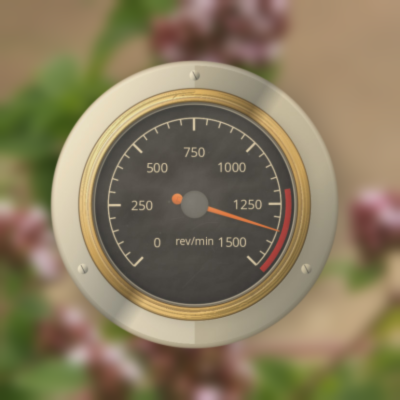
1350 rpm
